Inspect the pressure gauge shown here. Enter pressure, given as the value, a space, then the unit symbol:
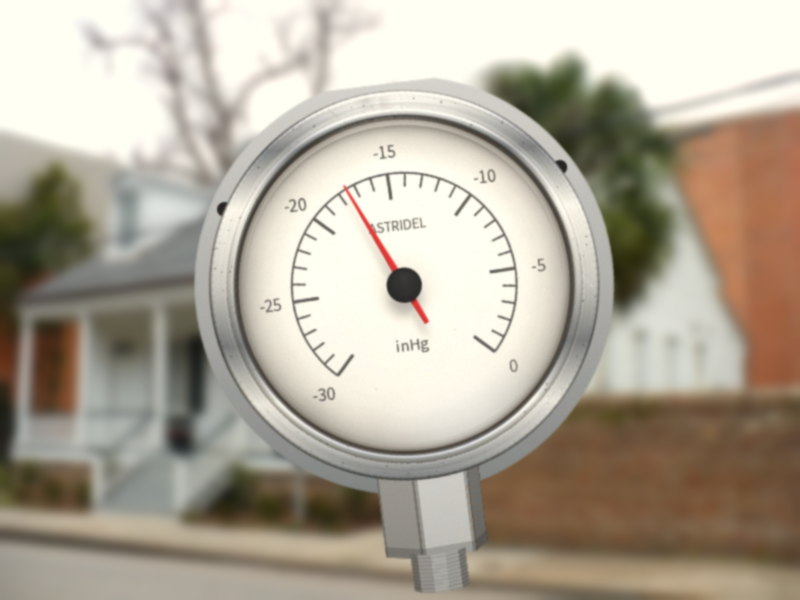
-17.5 inHg
